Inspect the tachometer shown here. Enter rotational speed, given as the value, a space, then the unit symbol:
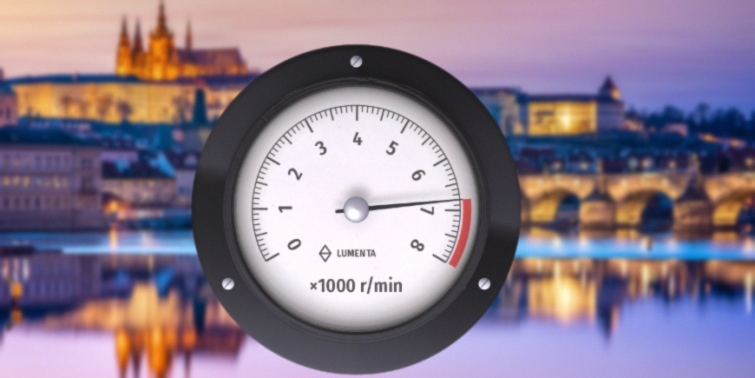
6800 rpm
